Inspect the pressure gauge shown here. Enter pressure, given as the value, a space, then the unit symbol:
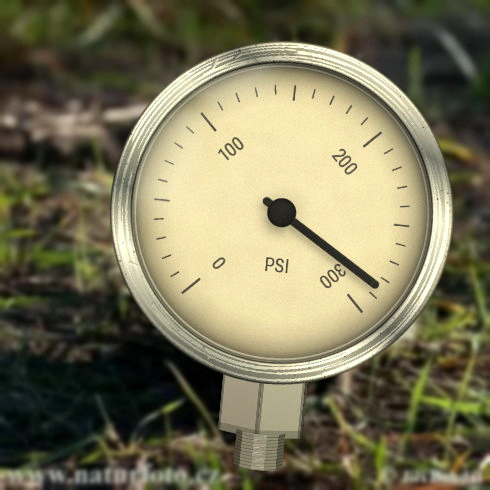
285 psi
